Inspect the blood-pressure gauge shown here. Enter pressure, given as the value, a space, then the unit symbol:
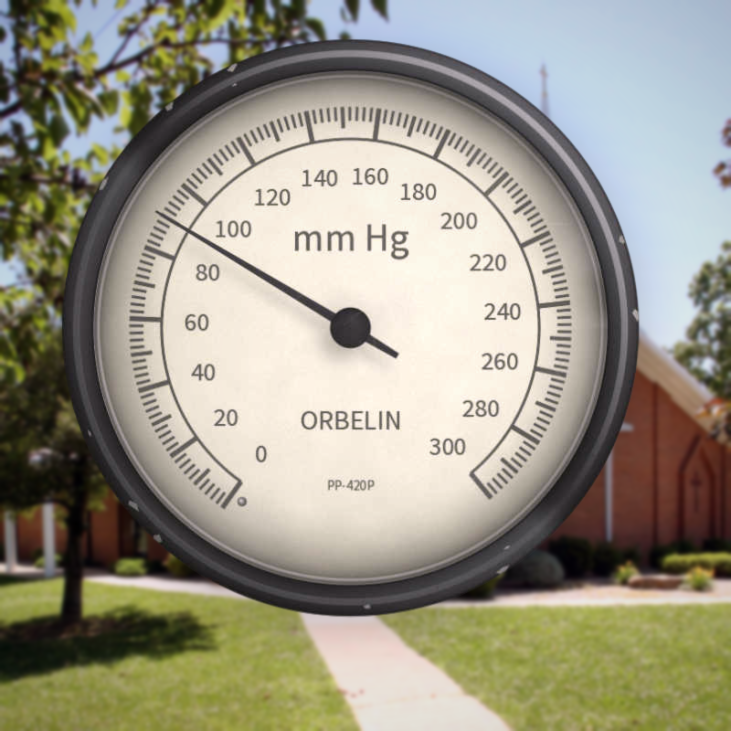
90 mmHg
